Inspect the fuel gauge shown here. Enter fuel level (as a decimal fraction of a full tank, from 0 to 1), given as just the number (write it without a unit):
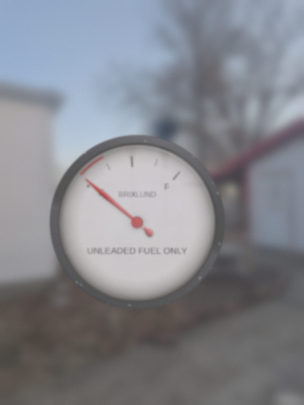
0
